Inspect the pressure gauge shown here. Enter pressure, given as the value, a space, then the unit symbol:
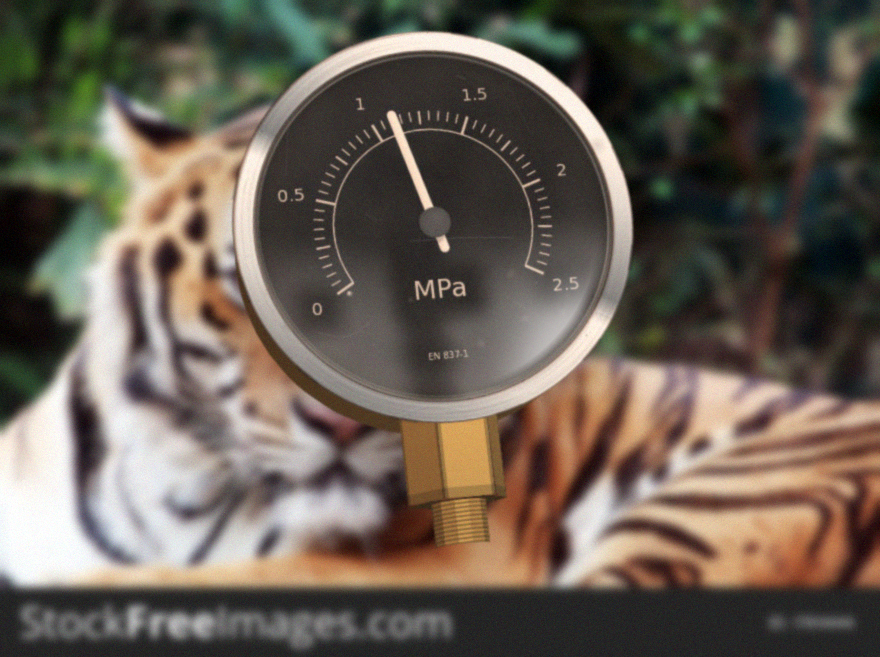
1.1 MPa
